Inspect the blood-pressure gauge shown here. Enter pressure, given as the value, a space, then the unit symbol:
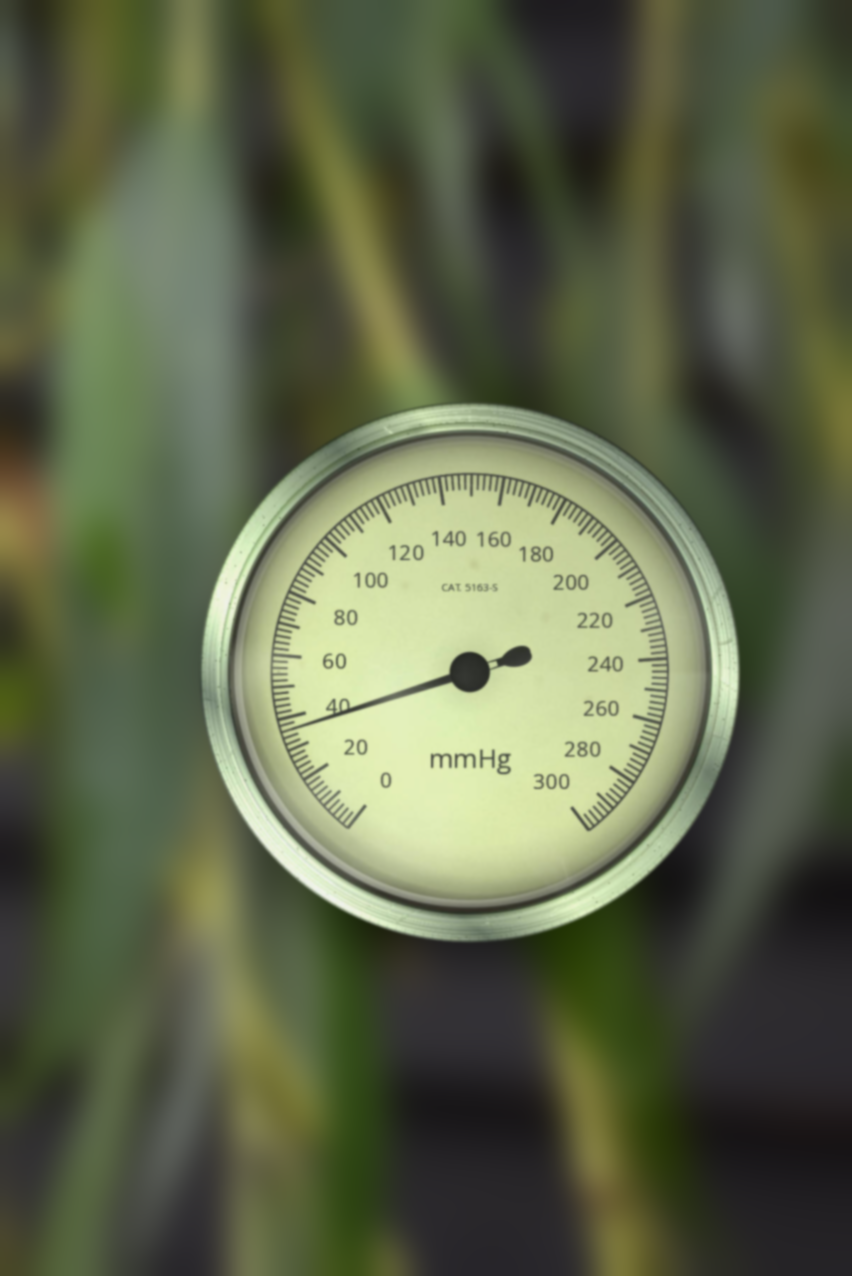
36 mmHg
